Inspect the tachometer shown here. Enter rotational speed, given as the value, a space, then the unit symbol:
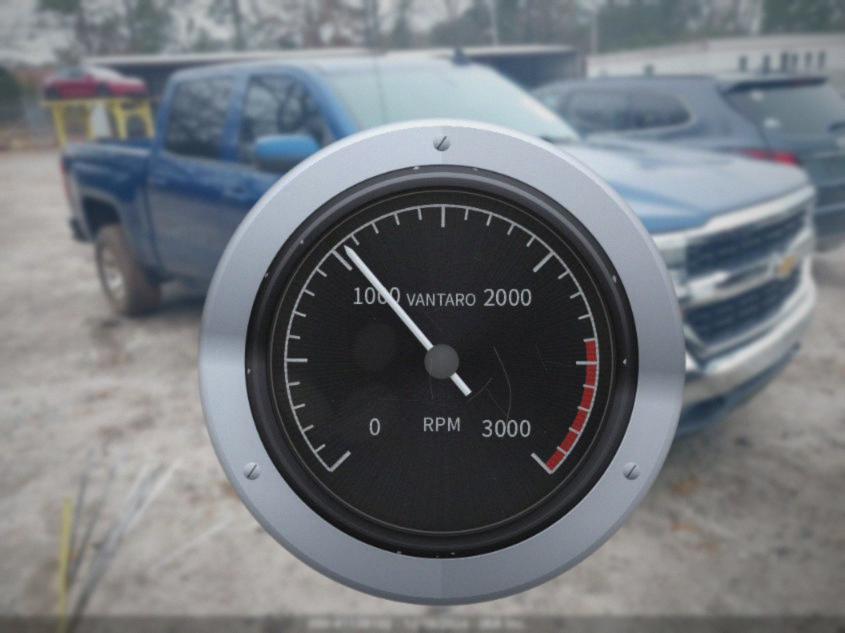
1050 rpm
